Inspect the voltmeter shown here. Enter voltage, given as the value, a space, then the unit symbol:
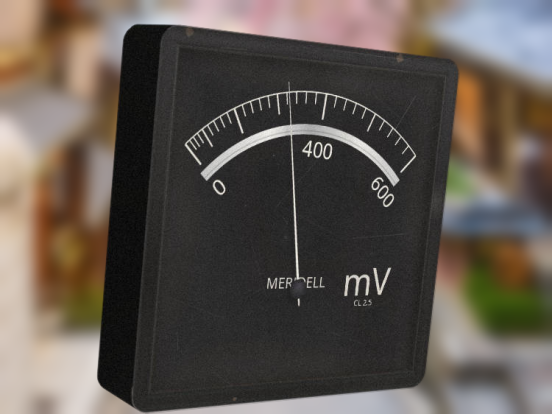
320 mV
